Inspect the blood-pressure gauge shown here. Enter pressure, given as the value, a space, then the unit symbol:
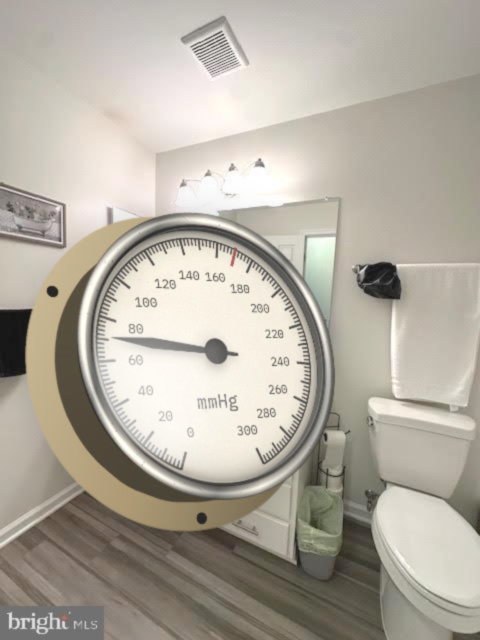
70 mmHg
